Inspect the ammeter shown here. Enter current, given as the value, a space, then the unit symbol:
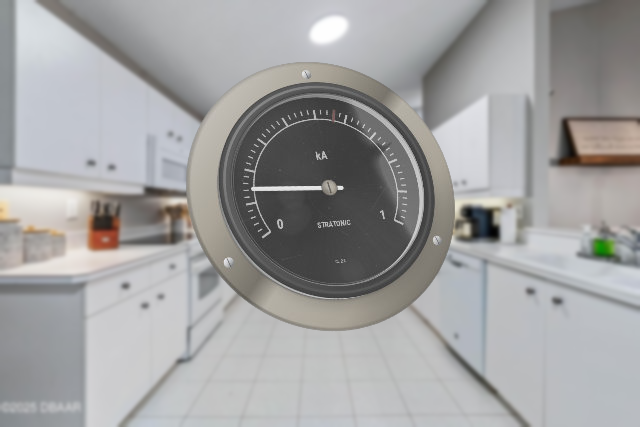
0.14 kA
